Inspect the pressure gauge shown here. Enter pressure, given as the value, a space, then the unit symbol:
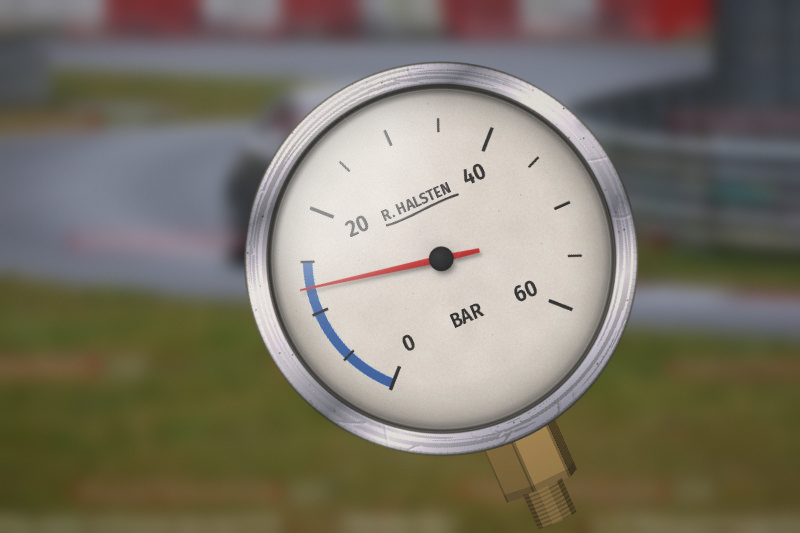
12.5 bar
